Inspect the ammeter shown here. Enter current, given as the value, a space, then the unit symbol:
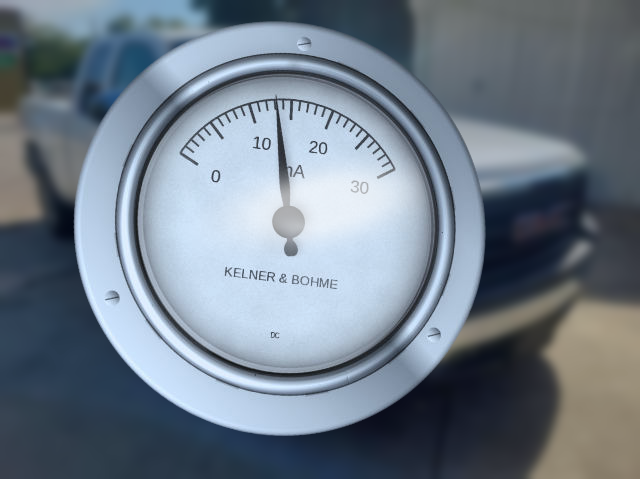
13 mA
